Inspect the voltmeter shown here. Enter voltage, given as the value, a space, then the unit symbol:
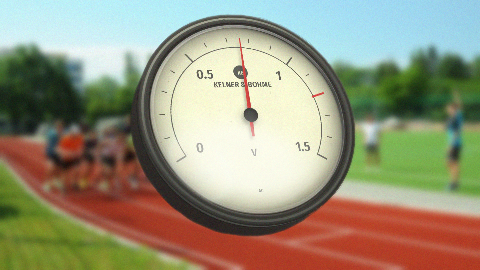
0.75 V
